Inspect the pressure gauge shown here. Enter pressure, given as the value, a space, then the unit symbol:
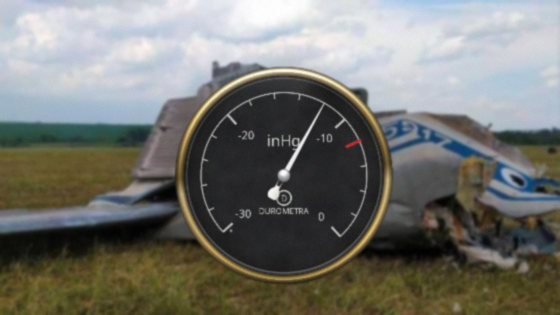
-12 inHg
